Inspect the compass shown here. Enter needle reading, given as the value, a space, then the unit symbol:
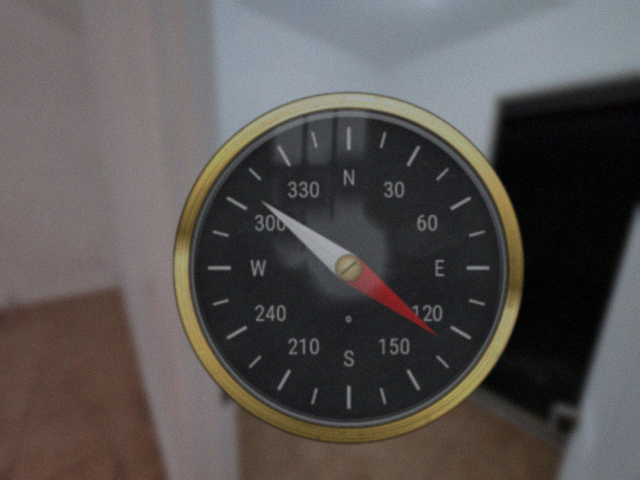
127.5 °
